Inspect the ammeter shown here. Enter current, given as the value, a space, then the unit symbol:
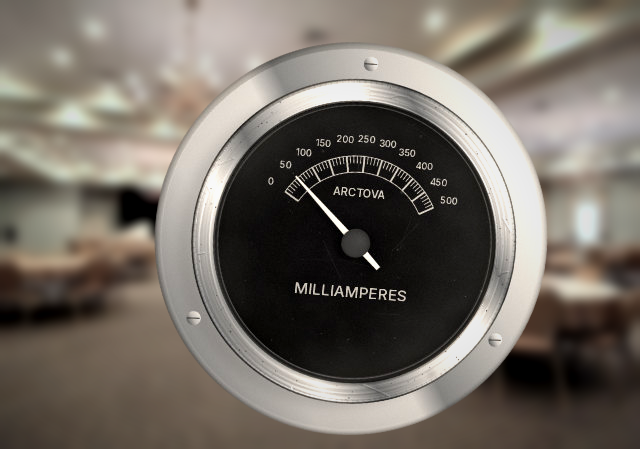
50 mA
